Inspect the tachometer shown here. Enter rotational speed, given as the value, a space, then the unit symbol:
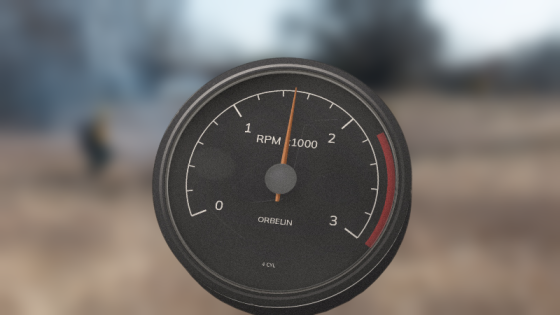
1500 rpm
